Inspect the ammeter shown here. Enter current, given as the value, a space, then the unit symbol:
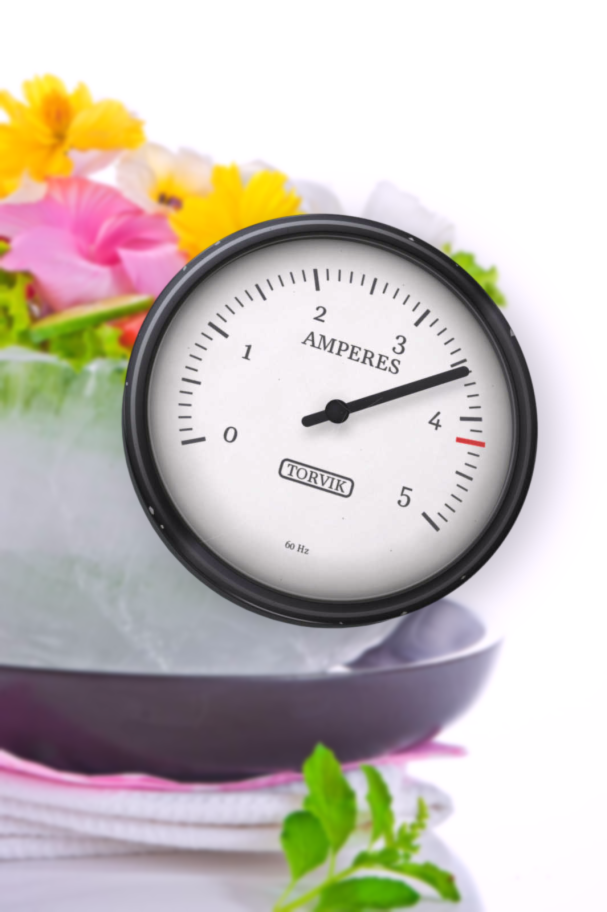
3.6 A
